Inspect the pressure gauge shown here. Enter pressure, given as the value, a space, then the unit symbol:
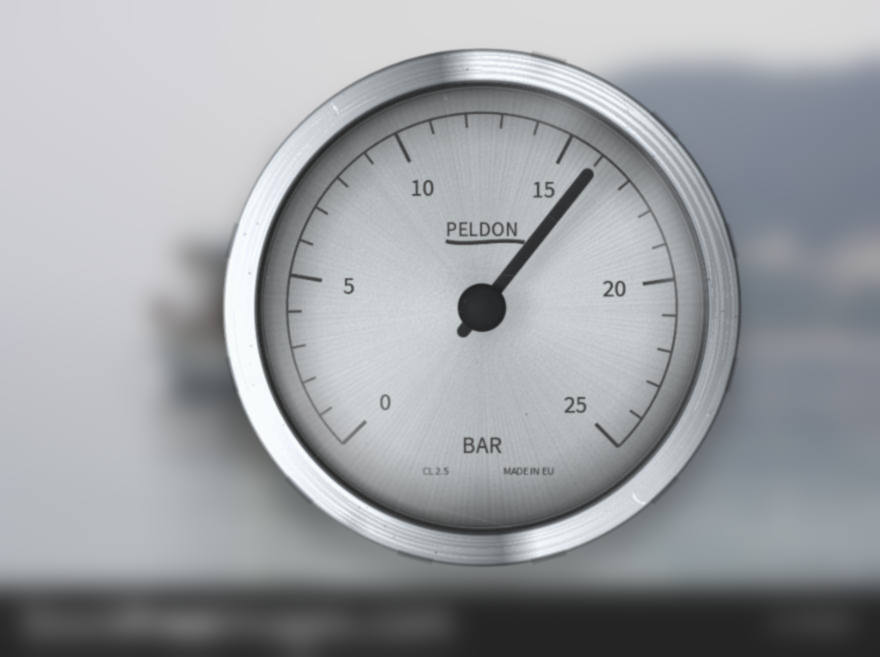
16 bar
